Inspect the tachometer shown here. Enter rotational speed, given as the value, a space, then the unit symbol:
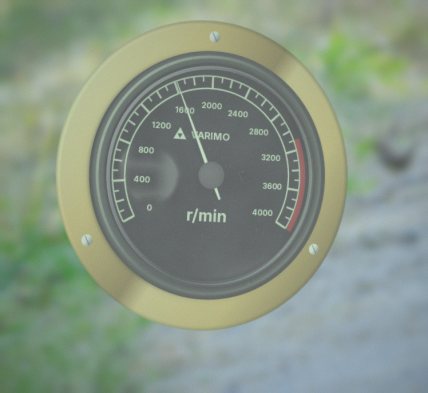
1600 rpm
